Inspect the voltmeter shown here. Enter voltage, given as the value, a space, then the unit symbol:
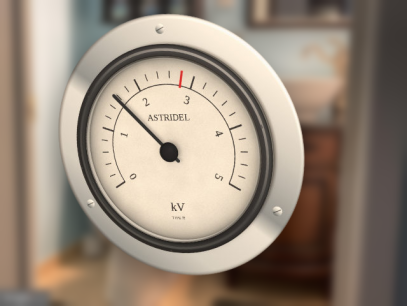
1.6 kV
